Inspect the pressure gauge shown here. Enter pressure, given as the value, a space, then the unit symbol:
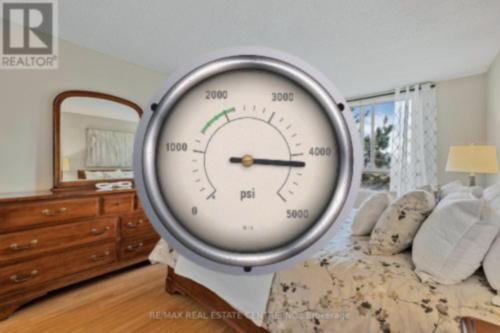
4200 psi
